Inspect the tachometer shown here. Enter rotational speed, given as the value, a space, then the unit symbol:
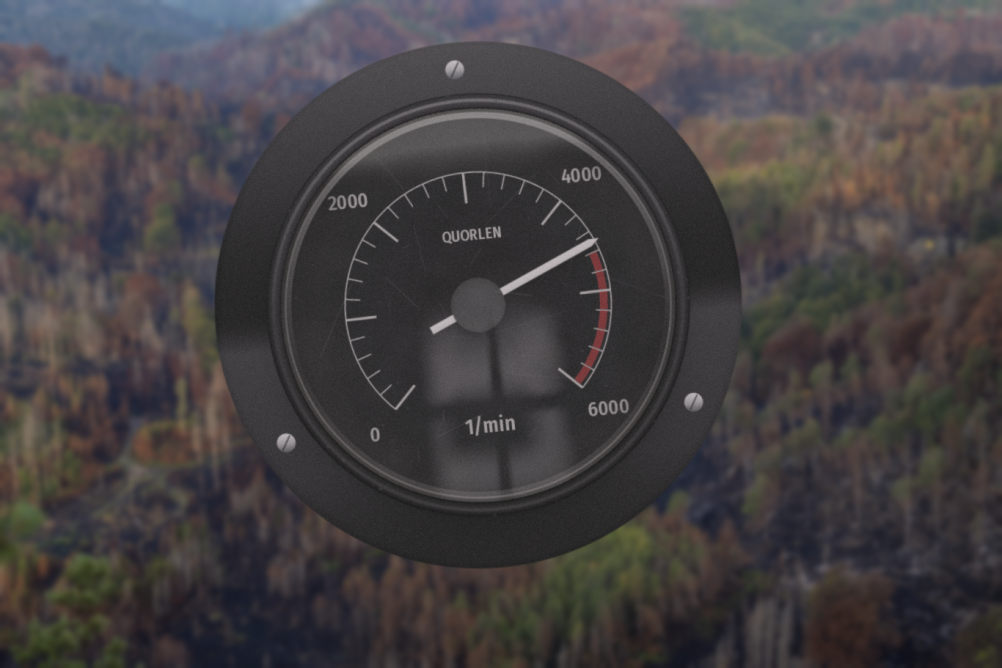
4500 rpm
